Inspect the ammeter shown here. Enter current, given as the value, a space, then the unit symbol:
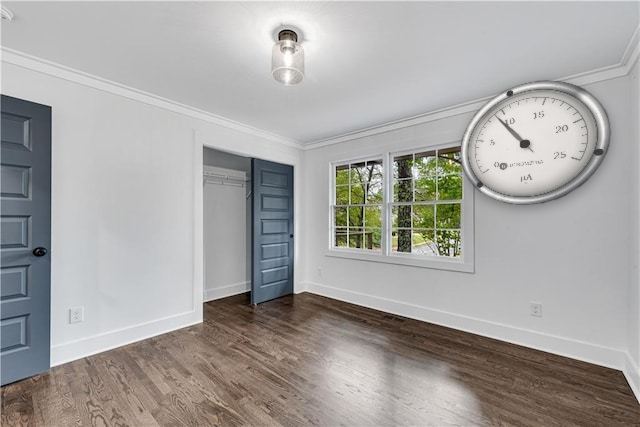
9 µA
